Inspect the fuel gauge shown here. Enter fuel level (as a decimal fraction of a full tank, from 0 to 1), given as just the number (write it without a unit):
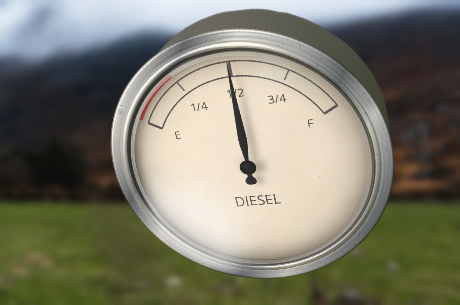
0.5
